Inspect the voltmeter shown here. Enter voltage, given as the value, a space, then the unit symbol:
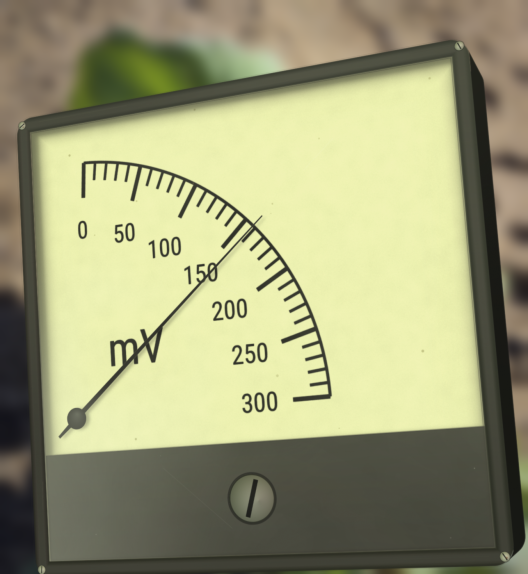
160 mV
